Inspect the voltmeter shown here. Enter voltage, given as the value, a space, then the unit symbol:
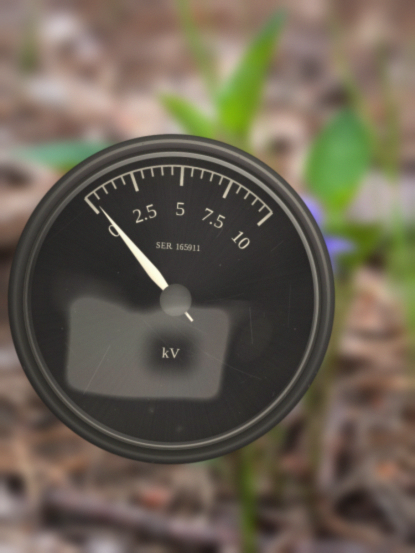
0.25 kV
